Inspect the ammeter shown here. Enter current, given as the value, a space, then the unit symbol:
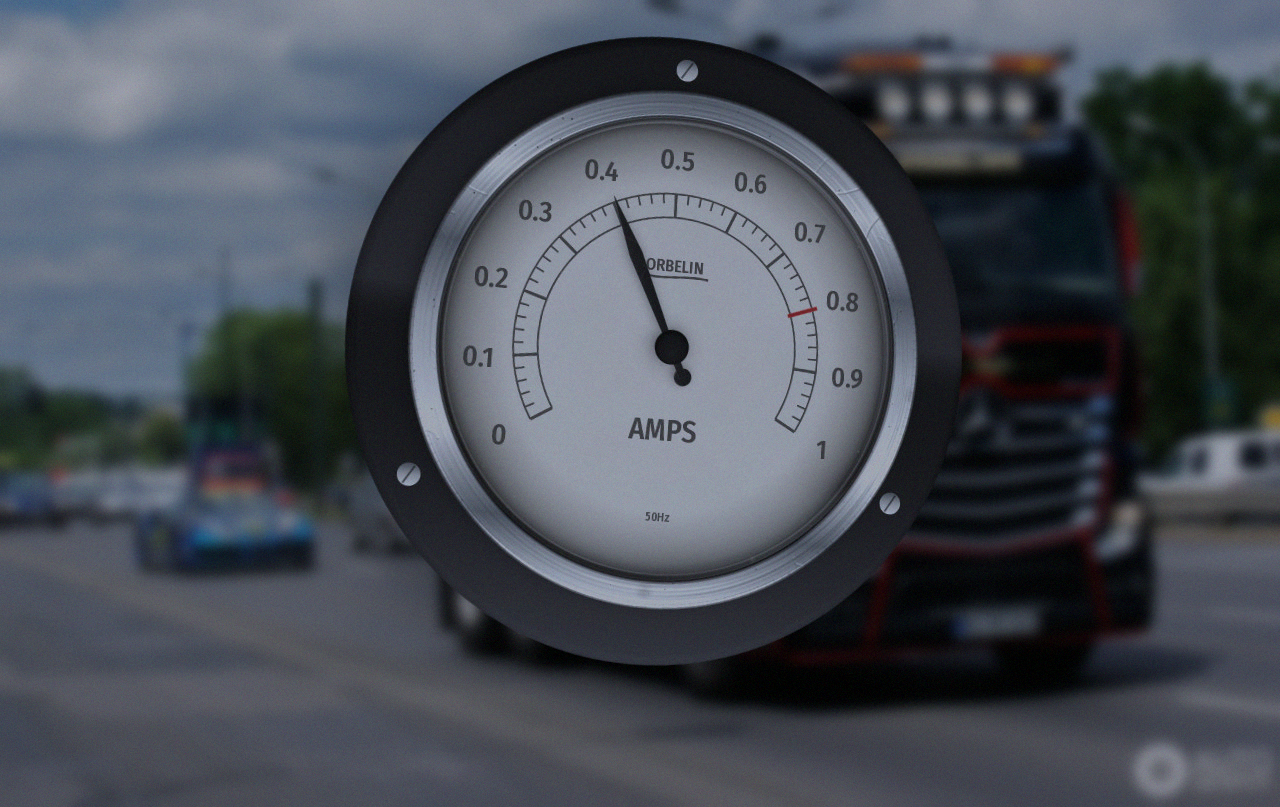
0.4 A
